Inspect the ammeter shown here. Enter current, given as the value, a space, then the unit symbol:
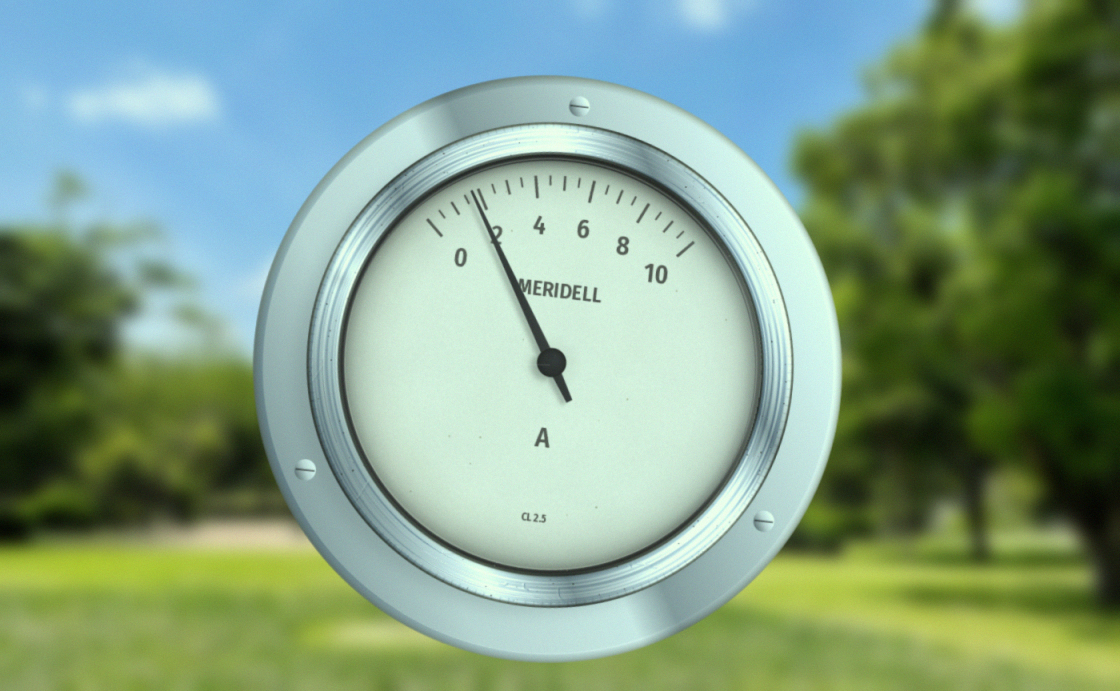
1.75 A
